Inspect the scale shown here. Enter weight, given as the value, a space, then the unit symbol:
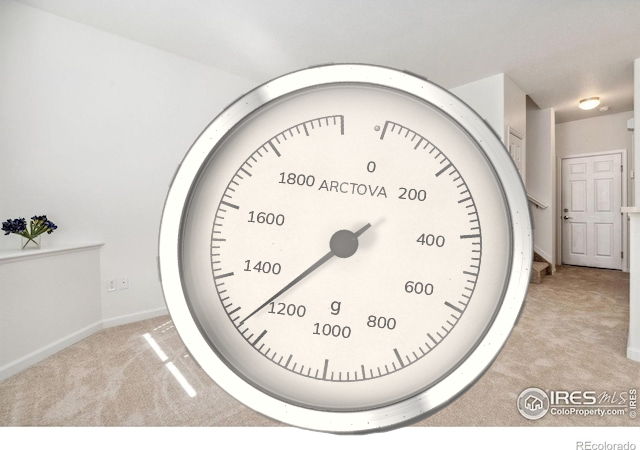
1260 g
